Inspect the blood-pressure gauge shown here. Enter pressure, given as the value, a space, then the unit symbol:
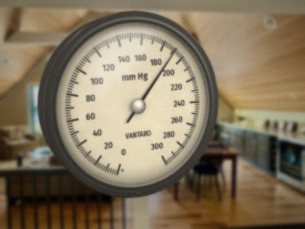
190 mmHg
